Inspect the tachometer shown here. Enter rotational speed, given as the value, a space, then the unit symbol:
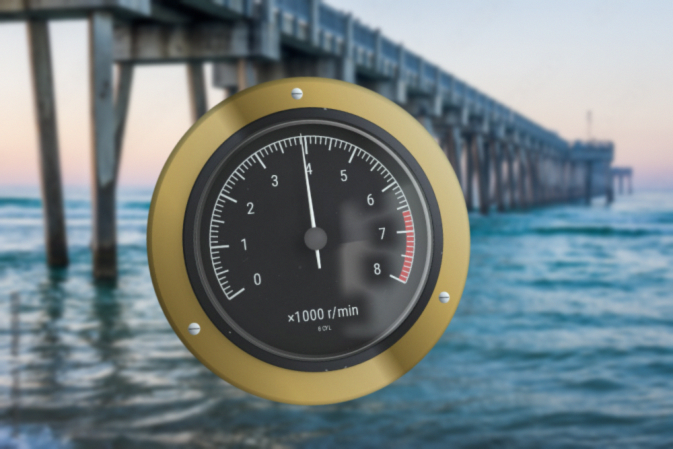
3900 rpm
